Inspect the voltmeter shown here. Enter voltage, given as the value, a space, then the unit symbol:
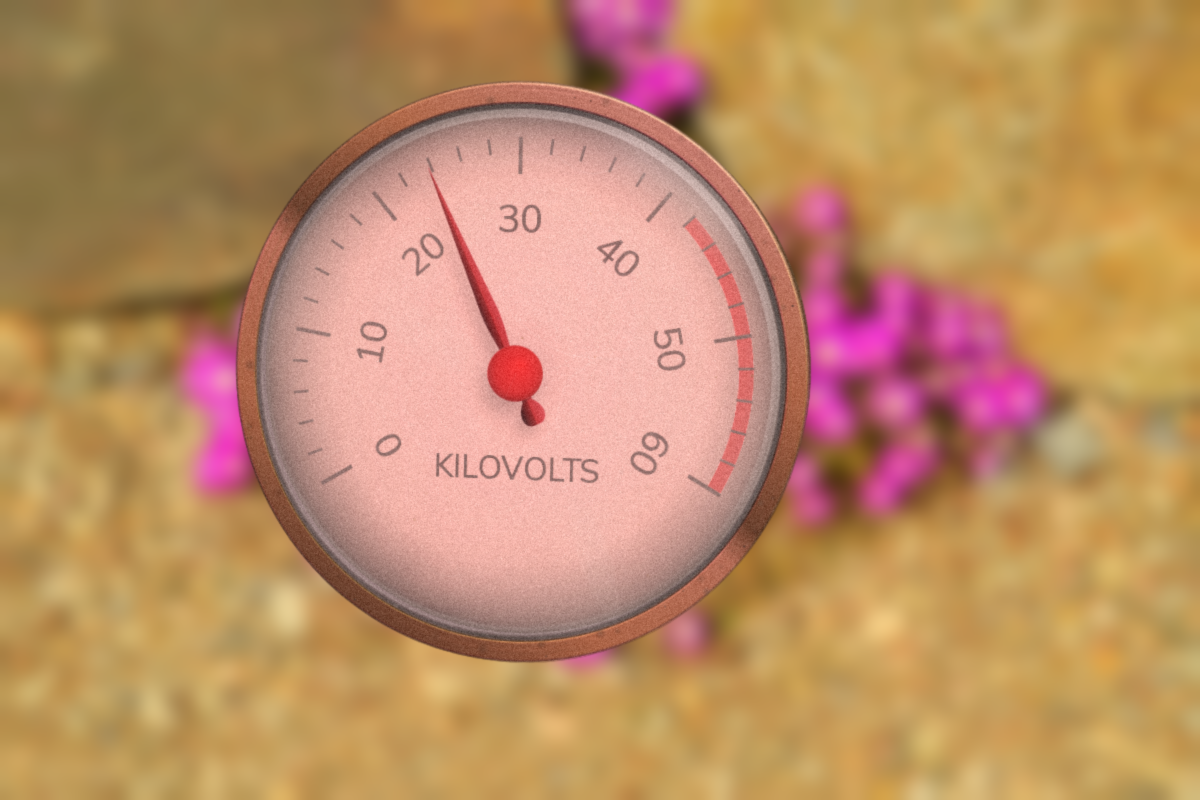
24 kV
